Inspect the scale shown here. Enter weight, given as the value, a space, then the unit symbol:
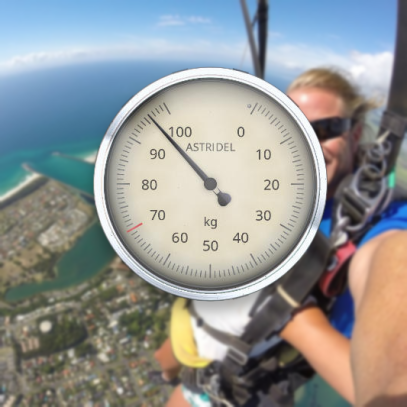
96 kg
